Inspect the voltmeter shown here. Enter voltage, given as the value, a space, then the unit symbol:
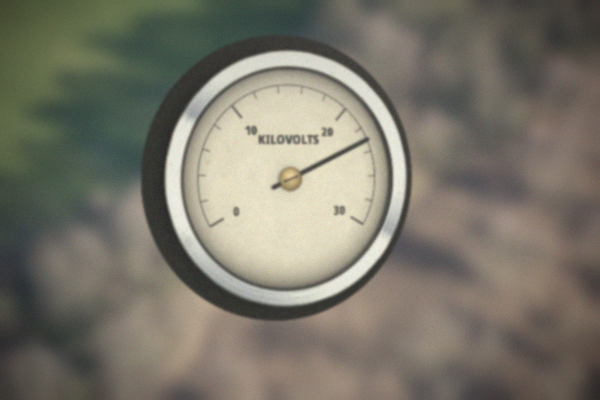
23 kV
